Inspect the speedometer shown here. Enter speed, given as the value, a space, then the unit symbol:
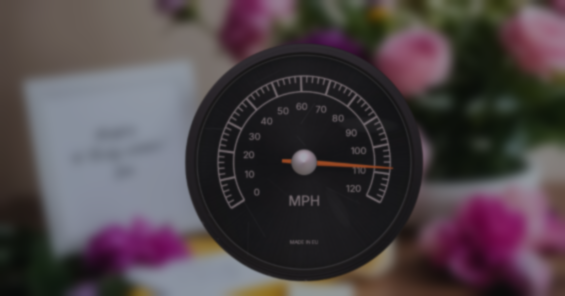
108 mph
